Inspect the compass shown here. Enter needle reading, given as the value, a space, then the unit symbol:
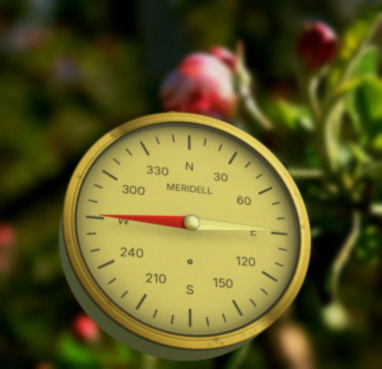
270 °
